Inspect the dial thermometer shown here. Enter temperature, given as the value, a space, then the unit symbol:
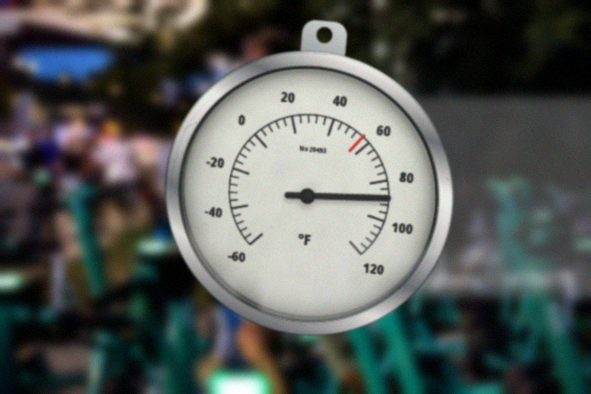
88 °F
